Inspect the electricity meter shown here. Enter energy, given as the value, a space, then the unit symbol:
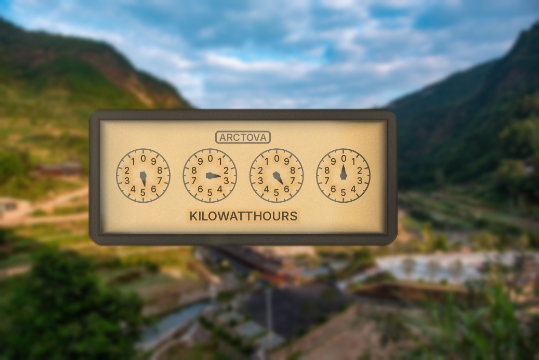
5260 kWh
